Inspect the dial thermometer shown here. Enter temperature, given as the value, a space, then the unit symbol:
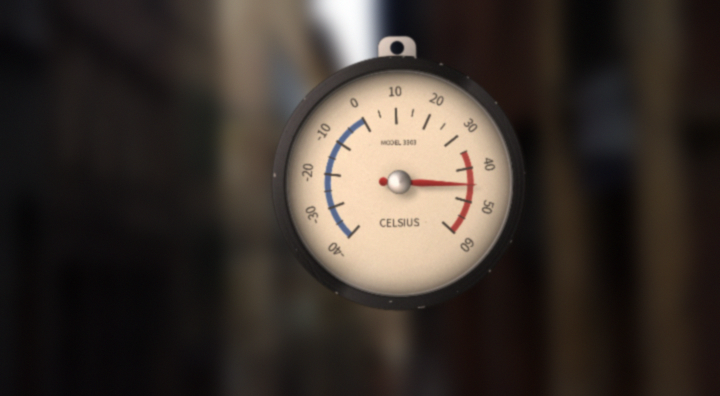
45 °C
